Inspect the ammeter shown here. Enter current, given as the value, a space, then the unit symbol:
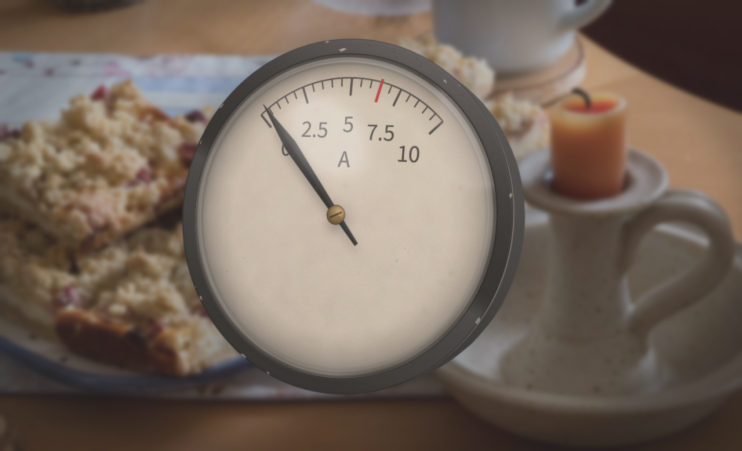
0.5 A
